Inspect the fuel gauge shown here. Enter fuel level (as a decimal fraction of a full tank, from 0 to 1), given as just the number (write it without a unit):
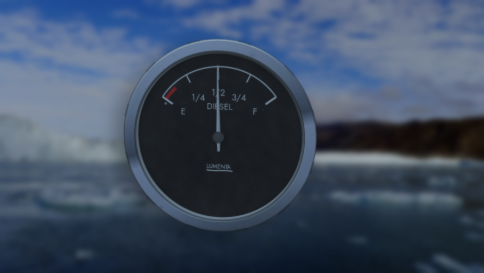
0.5
